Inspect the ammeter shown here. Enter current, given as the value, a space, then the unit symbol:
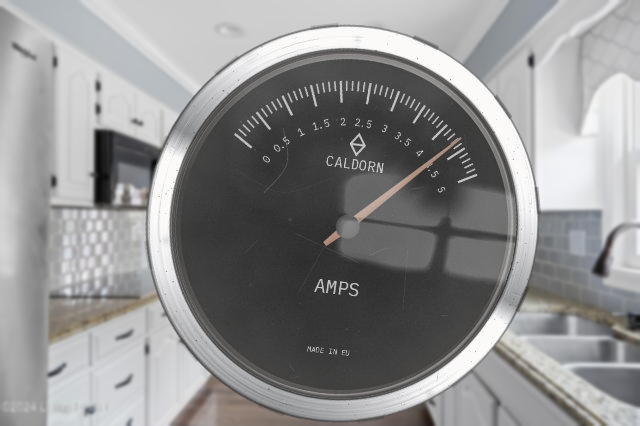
4.3 A
